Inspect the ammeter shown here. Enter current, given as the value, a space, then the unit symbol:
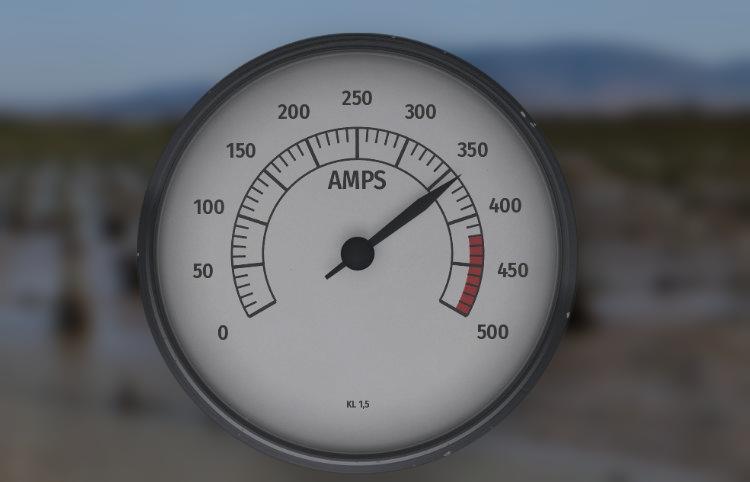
360 A
